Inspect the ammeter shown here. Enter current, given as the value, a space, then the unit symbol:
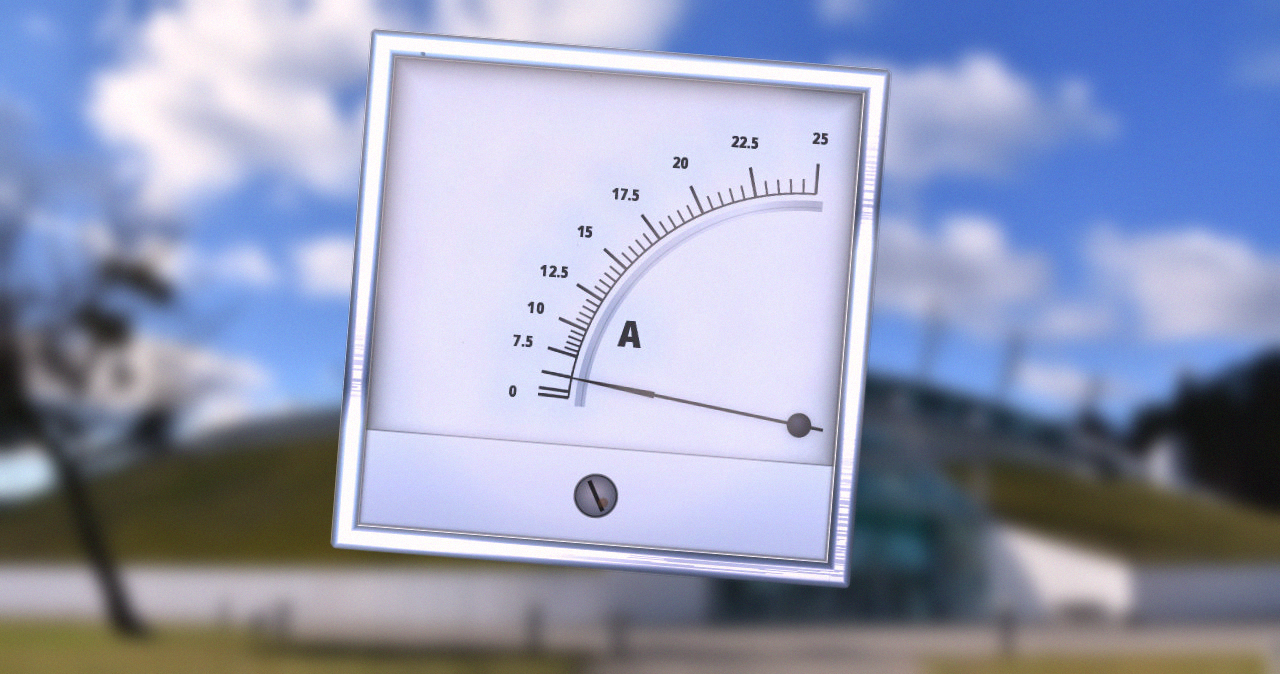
5 A
